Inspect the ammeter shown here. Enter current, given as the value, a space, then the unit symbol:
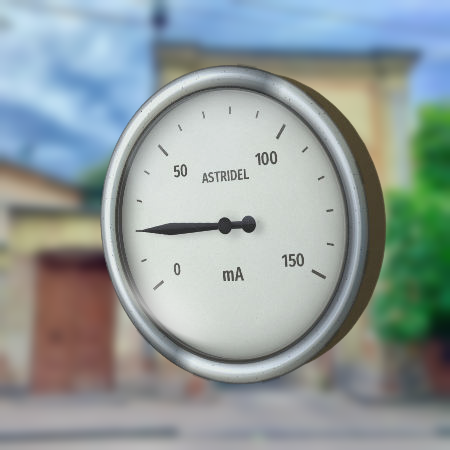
20 mA
